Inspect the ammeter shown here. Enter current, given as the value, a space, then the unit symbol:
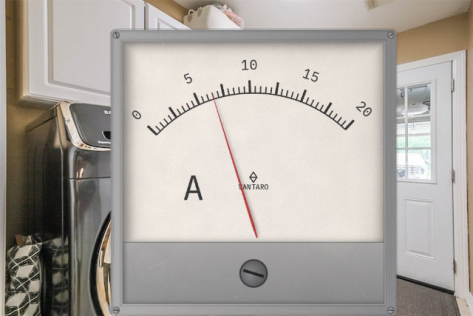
6.5 A
